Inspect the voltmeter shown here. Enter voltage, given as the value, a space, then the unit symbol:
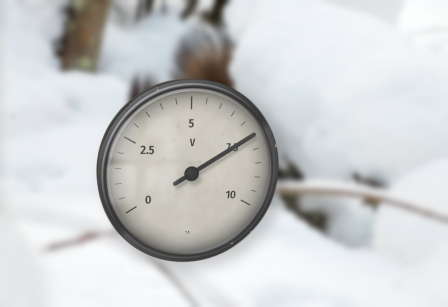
7.5 V
